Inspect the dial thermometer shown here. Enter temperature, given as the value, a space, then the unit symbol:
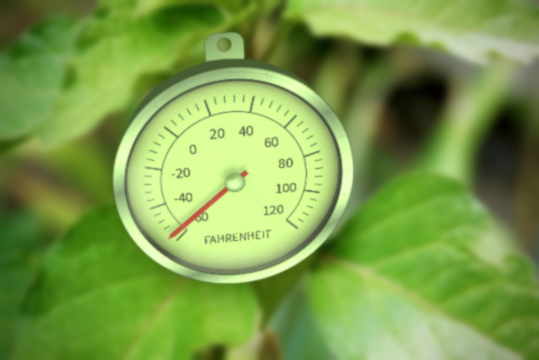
-56 °F
